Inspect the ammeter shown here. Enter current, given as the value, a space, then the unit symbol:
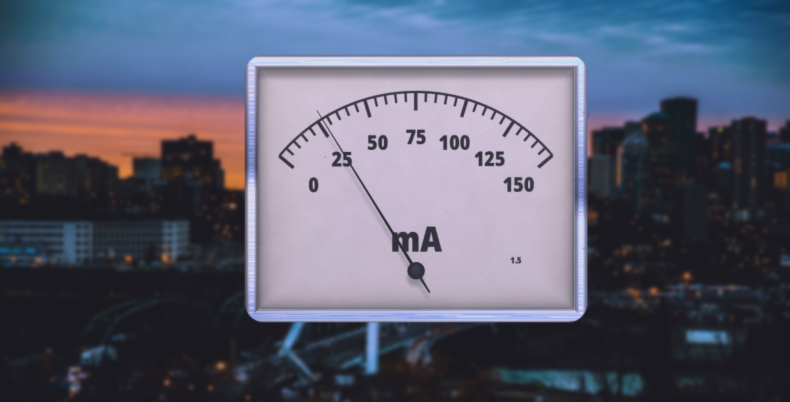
27.5 mA
